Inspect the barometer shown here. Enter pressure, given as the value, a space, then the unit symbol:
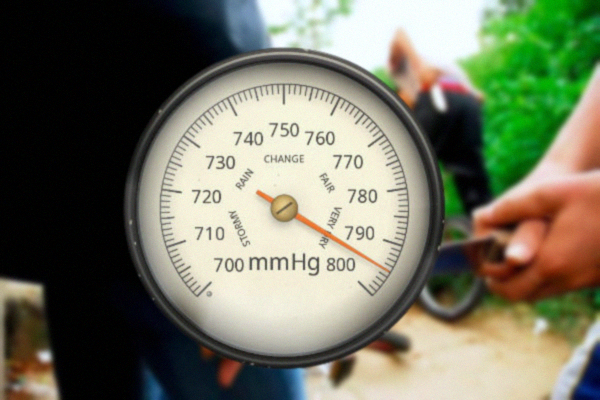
795 mmHg
